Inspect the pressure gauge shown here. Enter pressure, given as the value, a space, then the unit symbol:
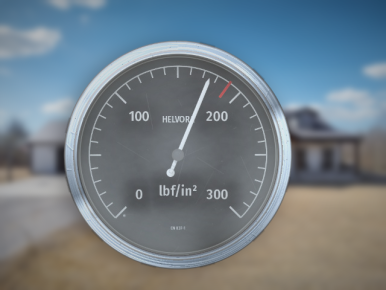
175 psi
